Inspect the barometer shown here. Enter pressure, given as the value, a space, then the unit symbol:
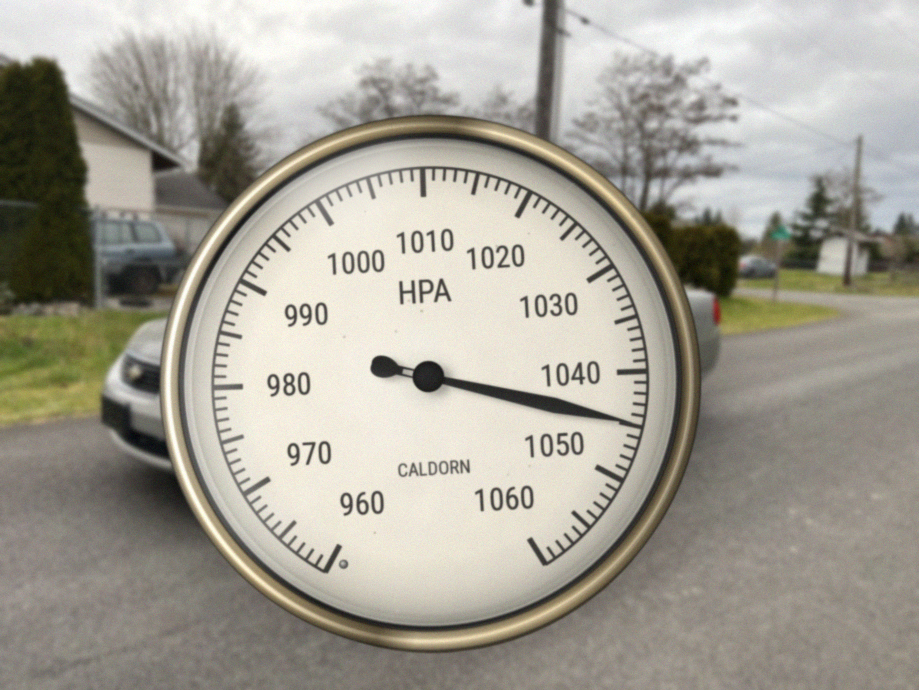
1045 hPa
